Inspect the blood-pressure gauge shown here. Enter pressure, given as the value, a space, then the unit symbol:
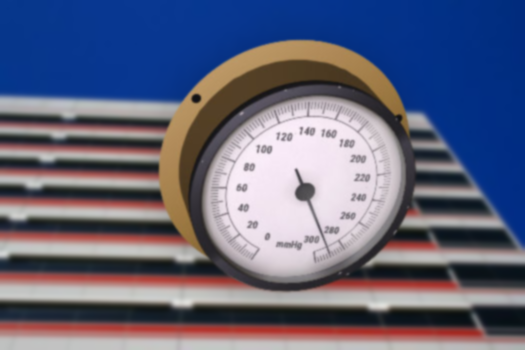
290 mmHg
